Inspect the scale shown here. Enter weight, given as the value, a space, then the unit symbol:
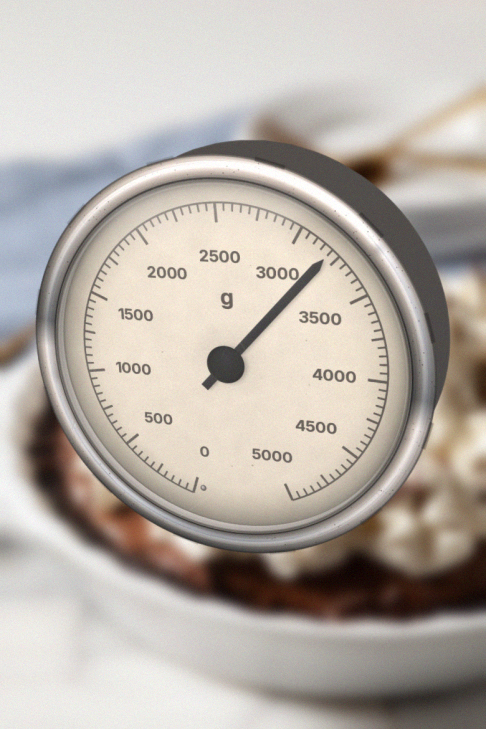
3200 g
